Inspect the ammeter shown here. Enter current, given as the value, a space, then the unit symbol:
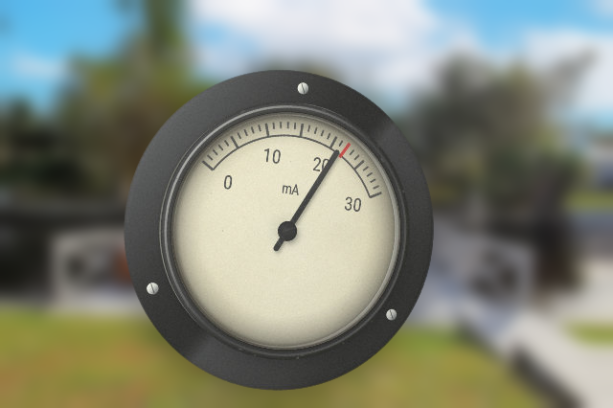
21 mA
